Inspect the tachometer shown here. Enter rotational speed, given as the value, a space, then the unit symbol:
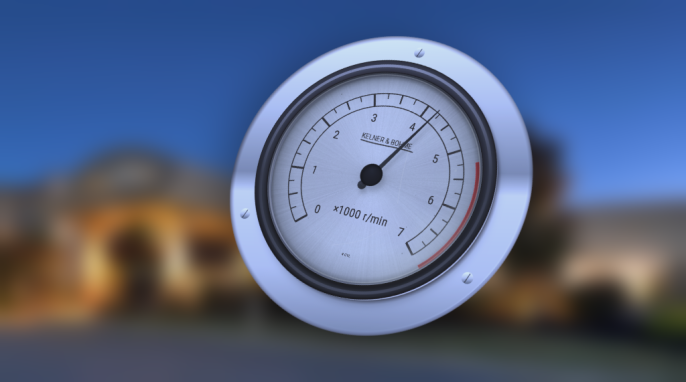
4250 rpm
